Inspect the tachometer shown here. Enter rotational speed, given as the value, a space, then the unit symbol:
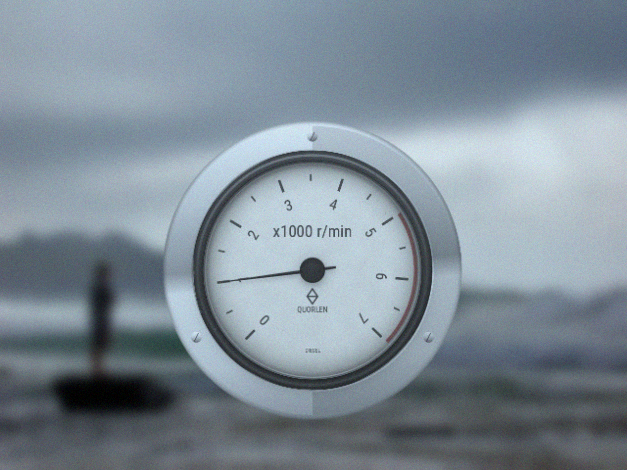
1000 rpm
